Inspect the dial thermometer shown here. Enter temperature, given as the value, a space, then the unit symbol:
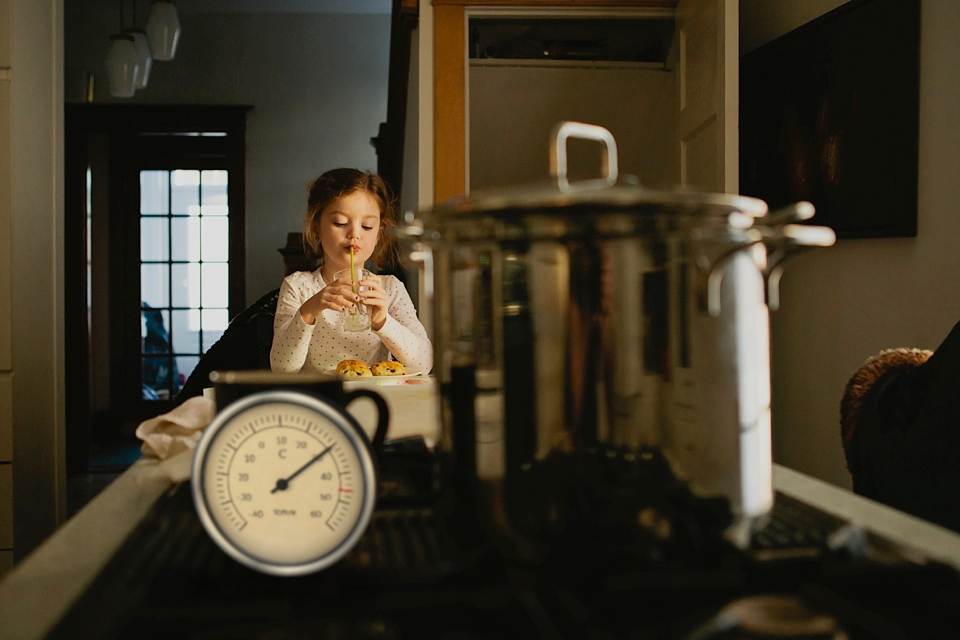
30 °C
